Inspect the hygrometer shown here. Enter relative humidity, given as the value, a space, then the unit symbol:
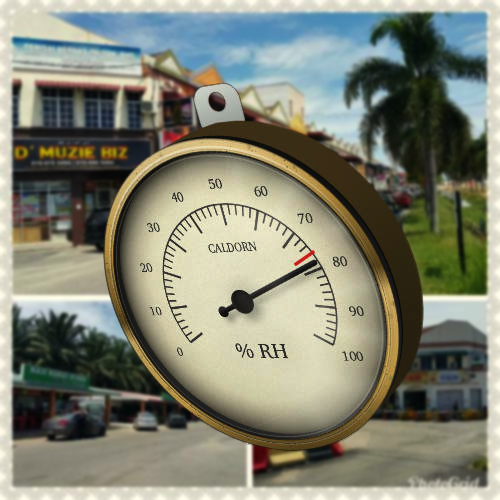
78 %
